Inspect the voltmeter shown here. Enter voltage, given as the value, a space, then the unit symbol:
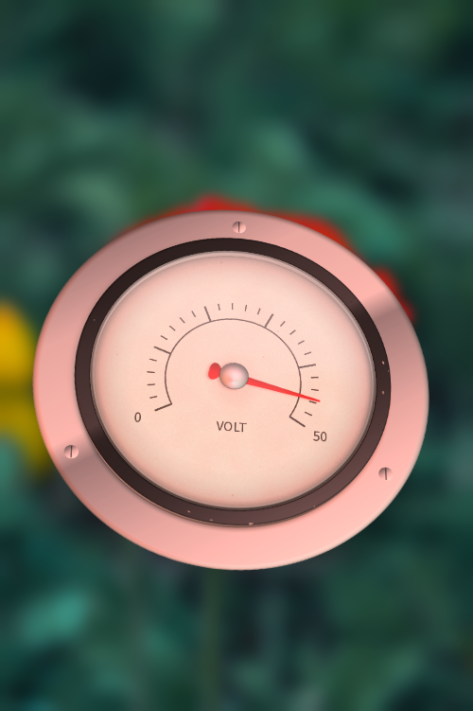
46 V
